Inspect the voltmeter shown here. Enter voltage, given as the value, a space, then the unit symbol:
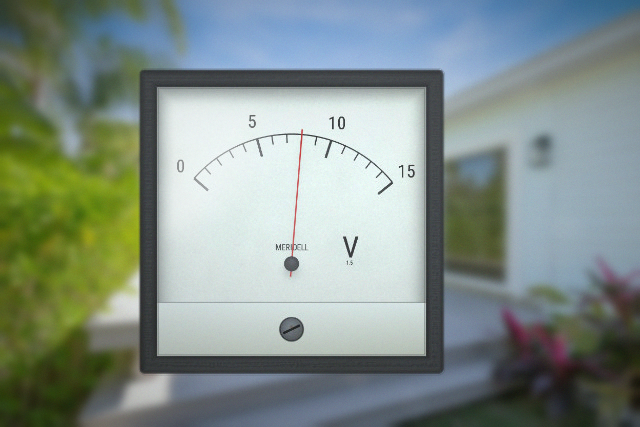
8 V
